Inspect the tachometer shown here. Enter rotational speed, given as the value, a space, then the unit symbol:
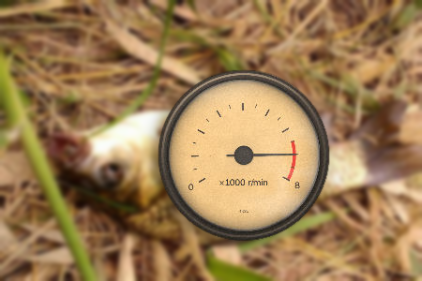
7000 rpm
